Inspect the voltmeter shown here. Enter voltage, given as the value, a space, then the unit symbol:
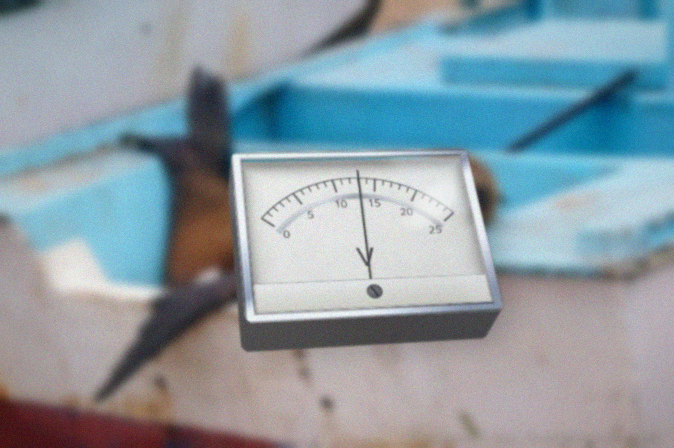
13 V
